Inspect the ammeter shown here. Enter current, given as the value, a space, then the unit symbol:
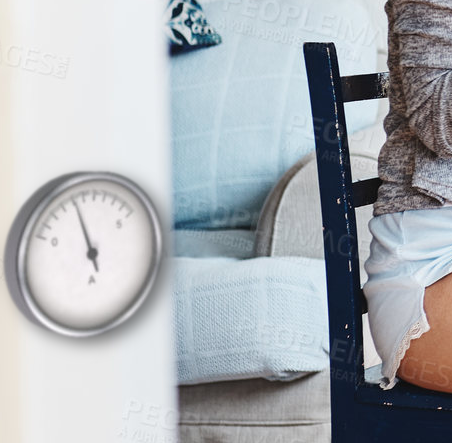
2 A
